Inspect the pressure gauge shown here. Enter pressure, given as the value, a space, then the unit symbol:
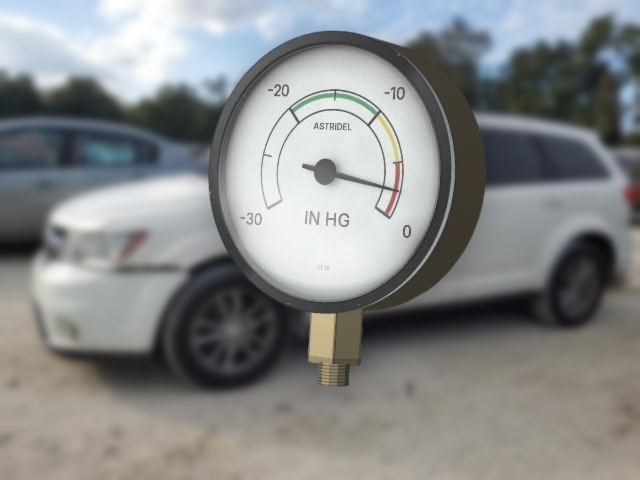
-2.5 inHg
